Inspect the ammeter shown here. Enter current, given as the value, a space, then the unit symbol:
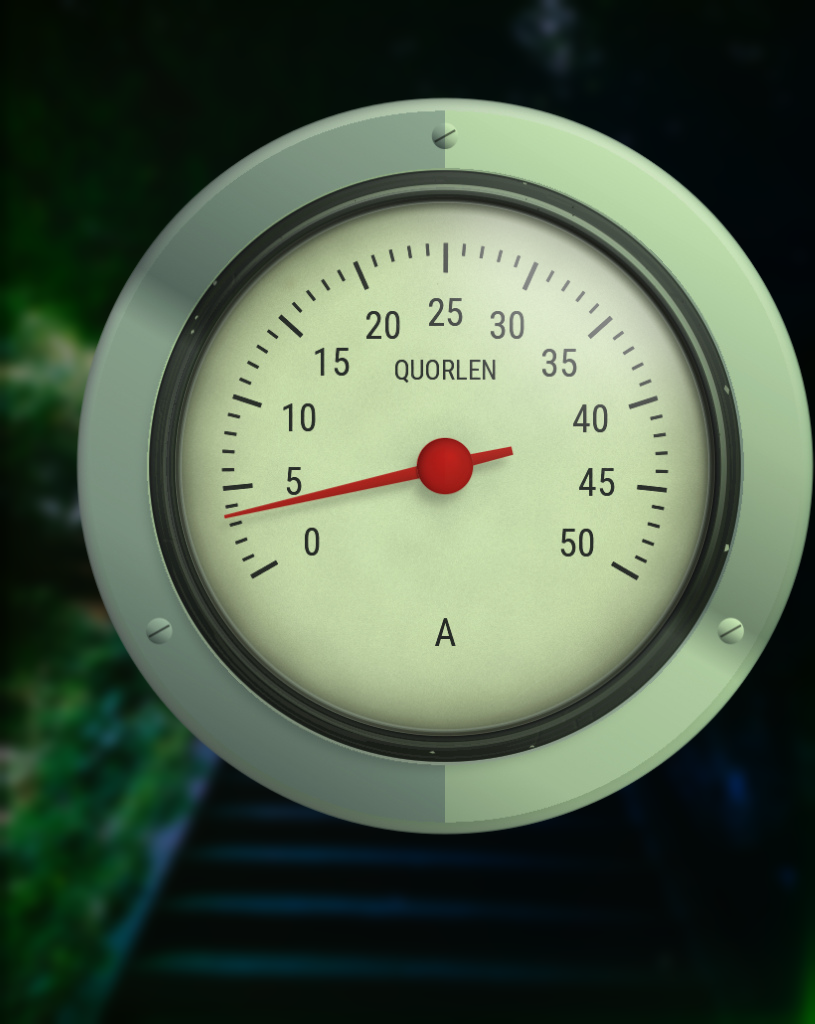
3.5 A
